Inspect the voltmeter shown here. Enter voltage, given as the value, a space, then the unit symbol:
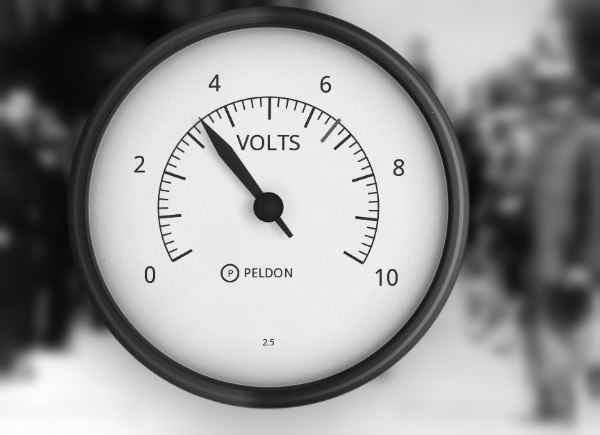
3.4 V
